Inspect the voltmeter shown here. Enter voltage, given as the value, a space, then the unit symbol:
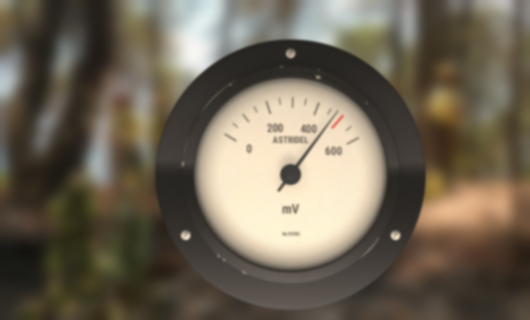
475 mV
